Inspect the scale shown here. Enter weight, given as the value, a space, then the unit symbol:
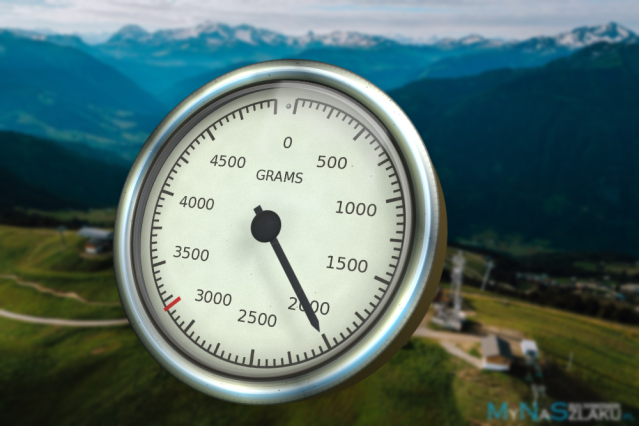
2000 g
